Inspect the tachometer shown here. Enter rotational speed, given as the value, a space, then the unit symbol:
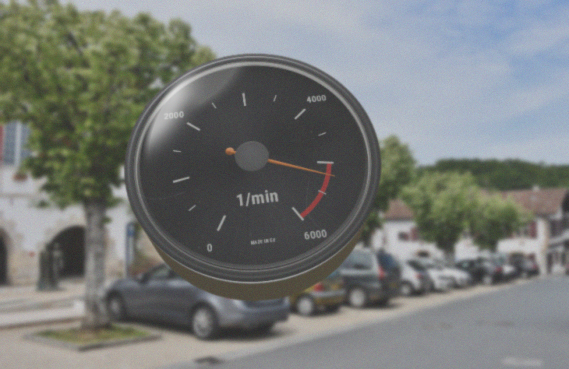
5250 rpm
